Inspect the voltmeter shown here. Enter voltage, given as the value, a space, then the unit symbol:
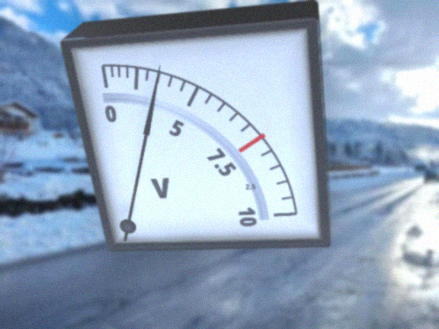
3.5 V
